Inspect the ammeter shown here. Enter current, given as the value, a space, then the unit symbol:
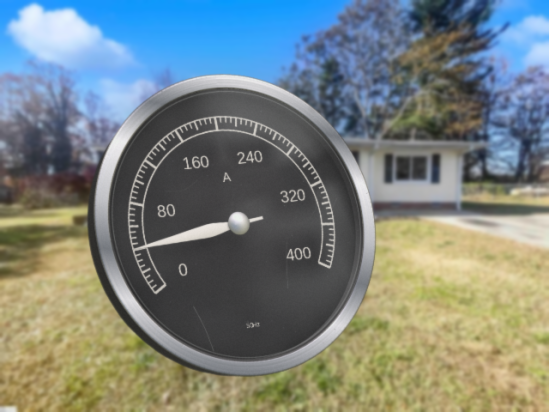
40 A
